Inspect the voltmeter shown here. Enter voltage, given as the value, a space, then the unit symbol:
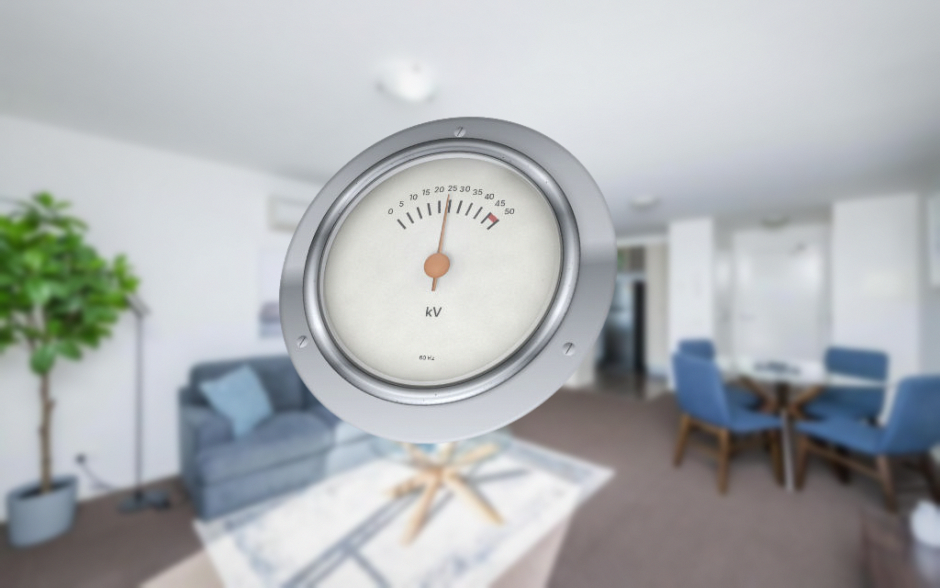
25 kV
